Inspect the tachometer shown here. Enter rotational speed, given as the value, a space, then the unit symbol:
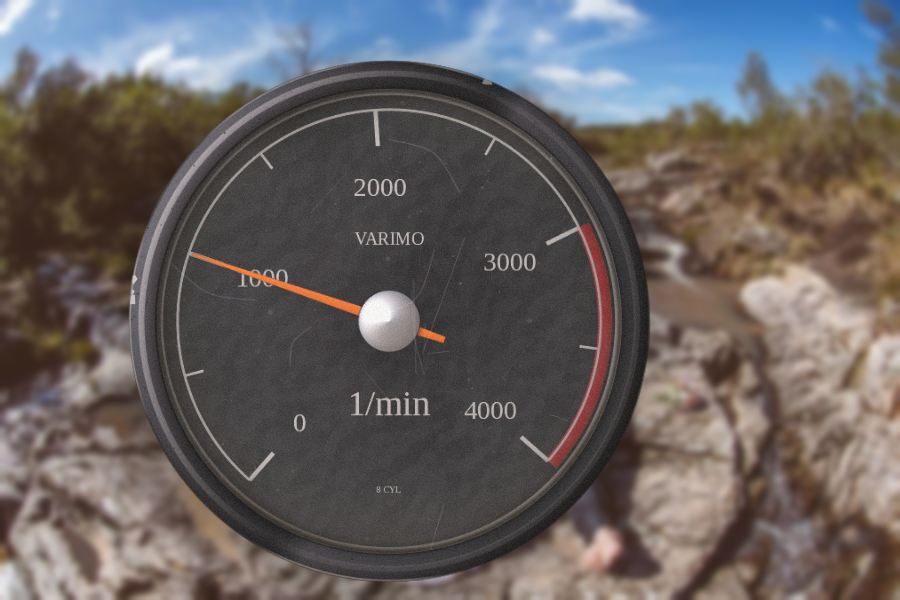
1000 rpm
